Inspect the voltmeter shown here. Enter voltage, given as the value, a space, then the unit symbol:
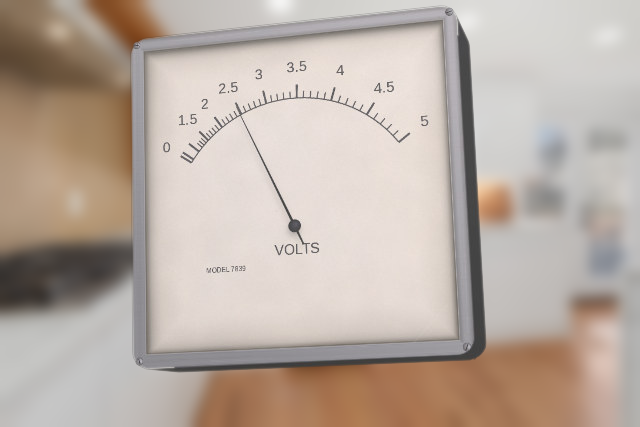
2.5 V
